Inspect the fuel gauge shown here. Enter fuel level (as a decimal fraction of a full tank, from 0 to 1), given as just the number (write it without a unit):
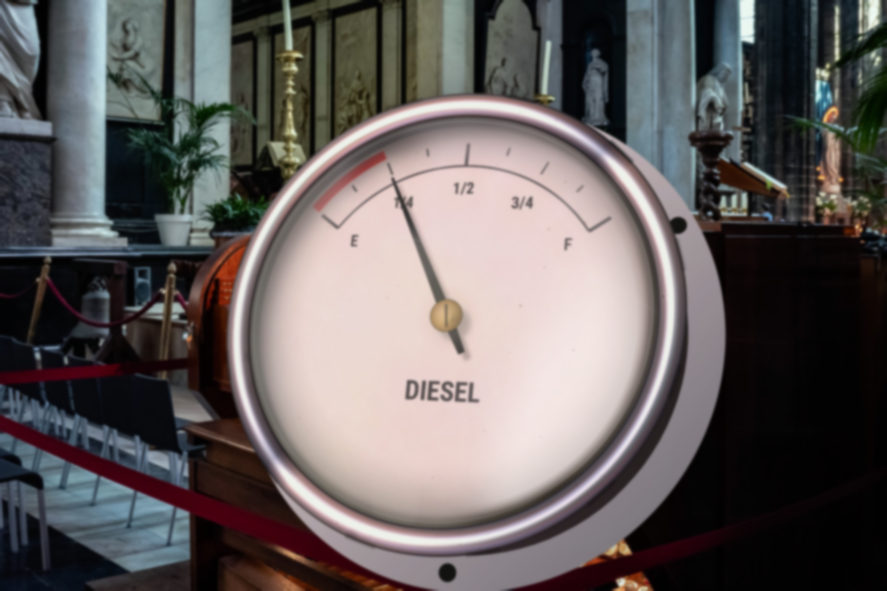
0.25
